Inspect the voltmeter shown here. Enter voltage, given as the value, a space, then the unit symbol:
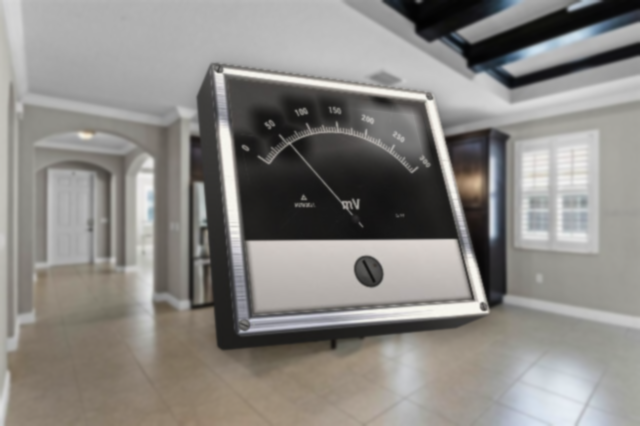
50 mV
